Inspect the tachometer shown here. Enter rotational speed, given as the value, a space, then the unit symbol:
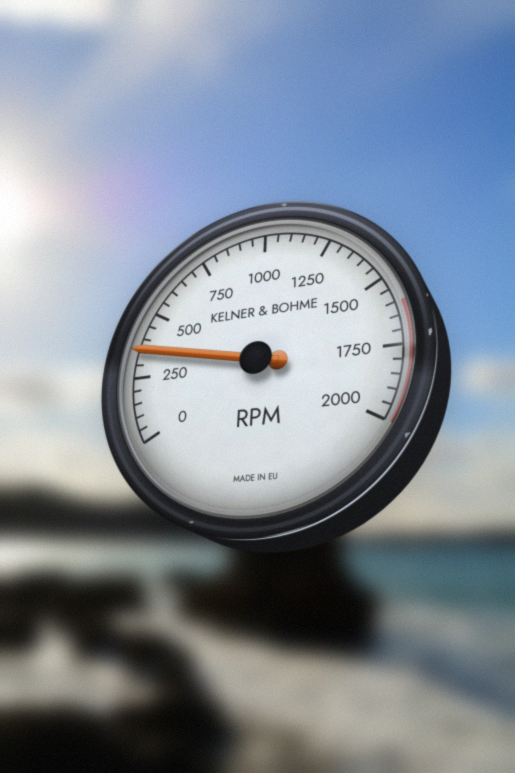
350 rpm
